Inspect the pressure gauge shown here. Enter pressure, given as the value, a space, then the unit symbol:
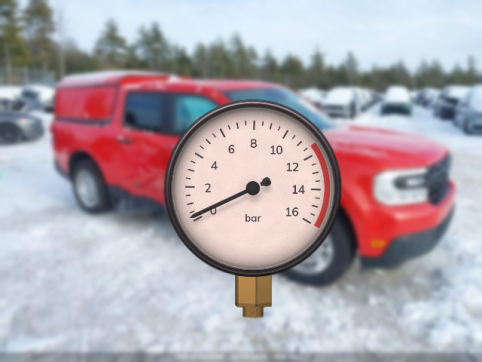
0.25 bar
